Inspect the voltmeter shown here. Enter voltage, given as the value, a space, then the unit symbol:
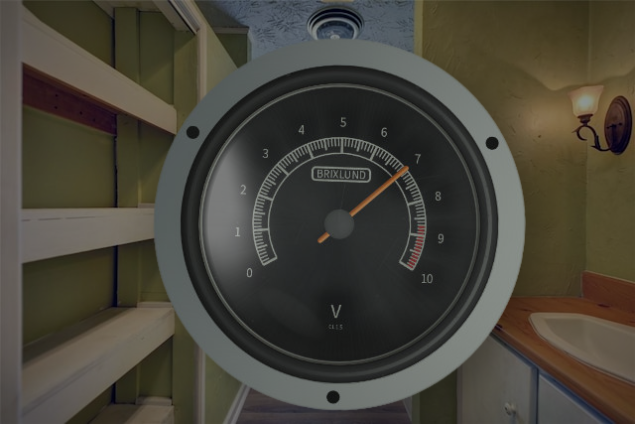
7 V
